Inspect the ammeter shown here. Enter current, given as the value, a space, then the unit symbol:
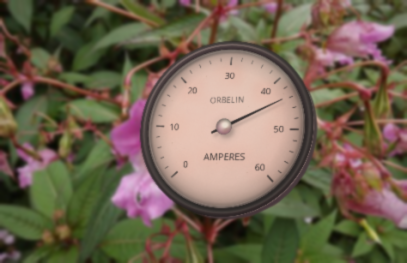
44 A
